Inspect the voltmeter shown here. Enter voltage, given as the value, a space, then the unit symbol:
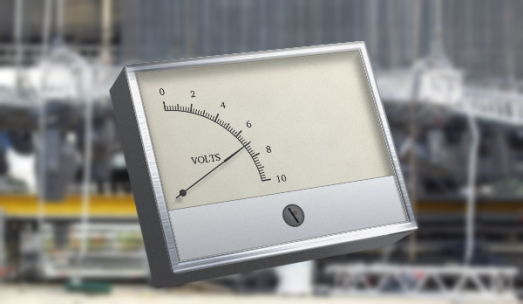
7 V
